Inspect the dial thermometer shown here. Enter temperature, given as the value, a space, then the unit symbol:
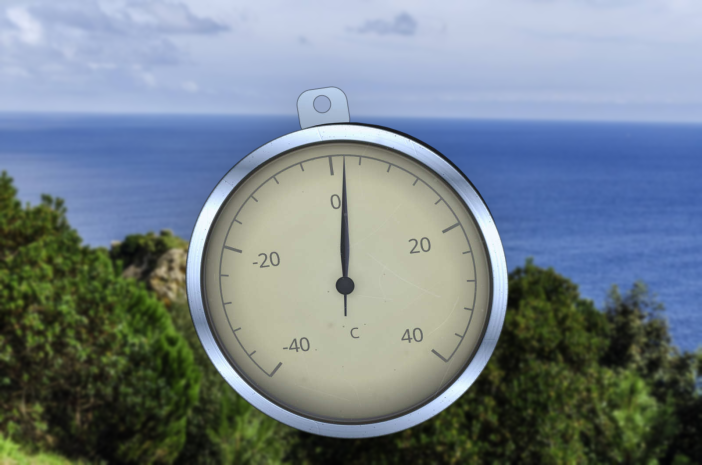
2 °C
